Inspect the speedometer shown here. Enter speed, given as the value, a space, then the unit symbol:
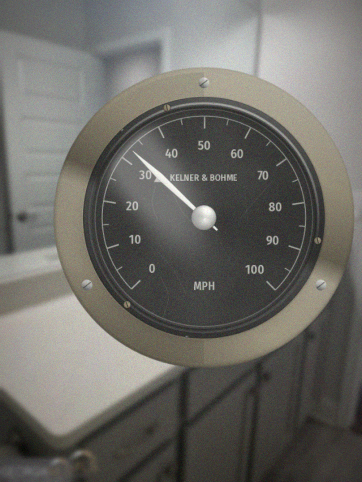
32.5 mph
